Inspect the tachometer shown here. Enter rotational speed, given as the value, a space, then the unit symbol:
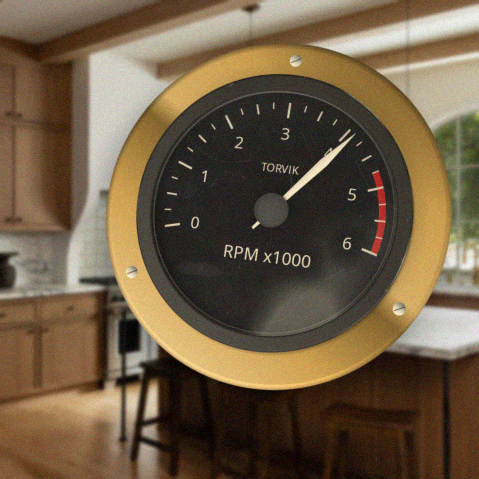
4125 rpm
